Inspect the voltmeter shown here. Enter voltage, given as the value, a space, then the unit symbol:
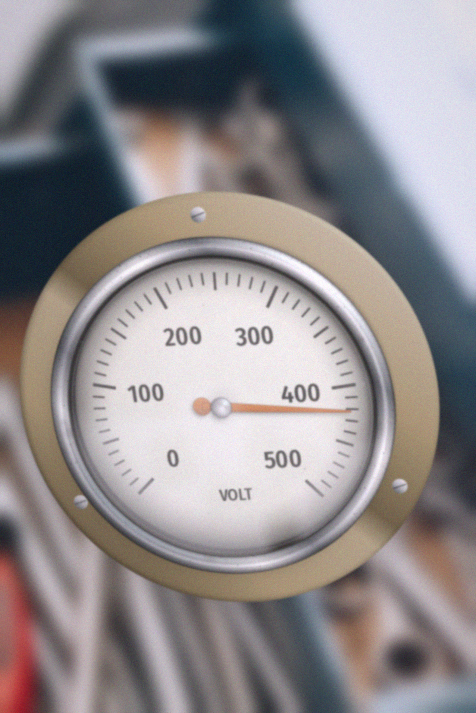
420 V
